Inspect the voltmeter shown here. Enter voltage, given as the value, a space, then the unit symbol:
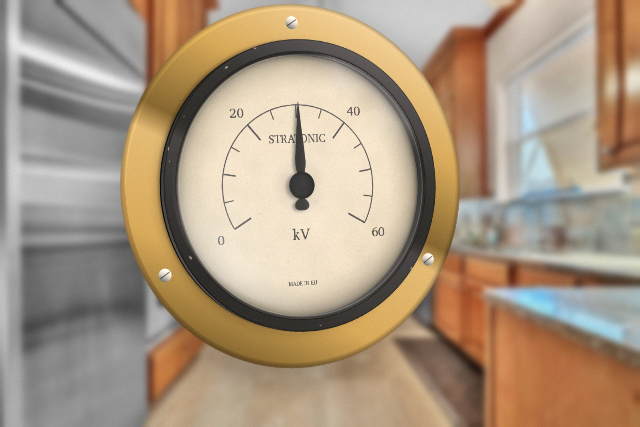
30 kV
